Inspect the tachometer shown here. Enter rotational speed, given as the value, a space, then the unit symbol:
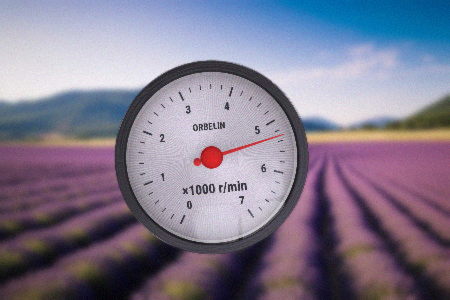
5300 rpm
